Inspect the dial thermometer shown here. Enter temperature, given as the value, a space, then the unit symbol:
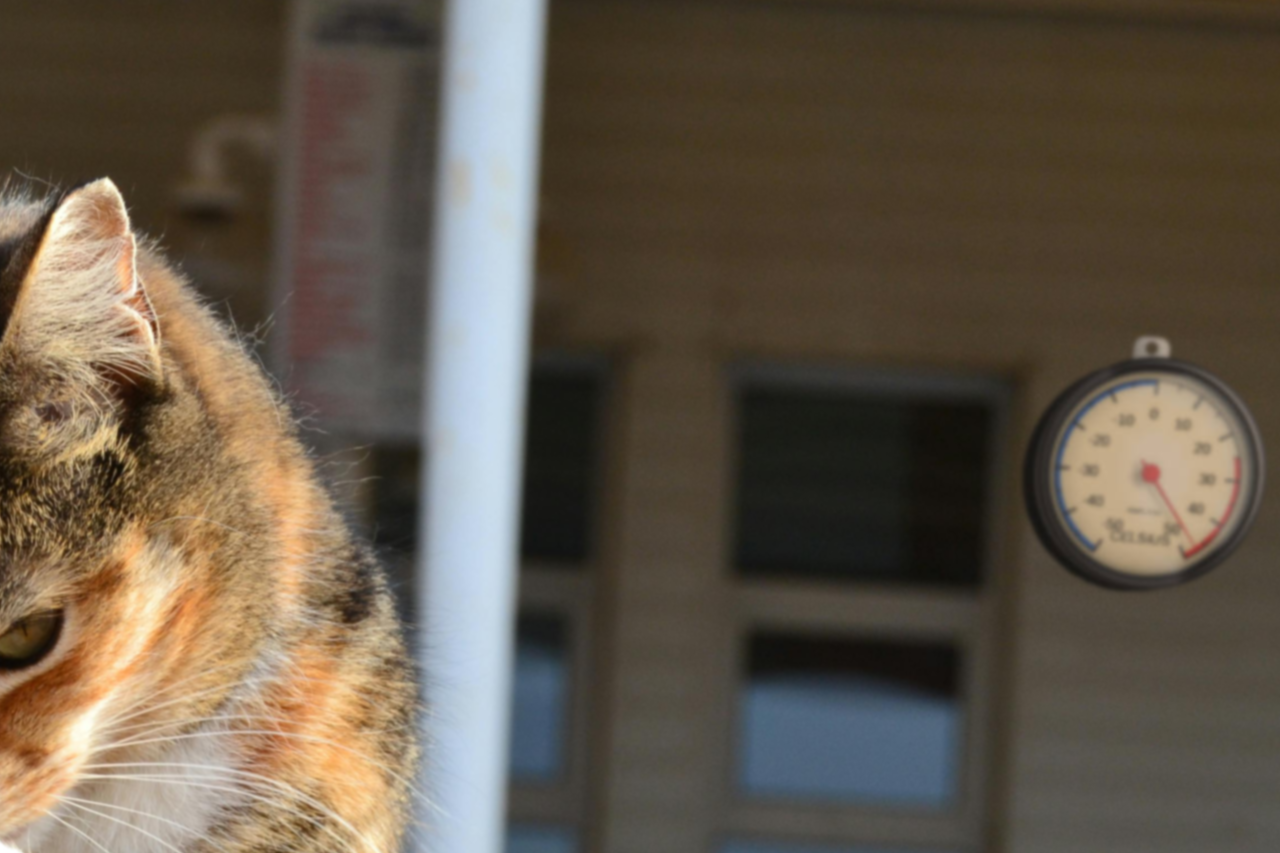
47.5 °C
